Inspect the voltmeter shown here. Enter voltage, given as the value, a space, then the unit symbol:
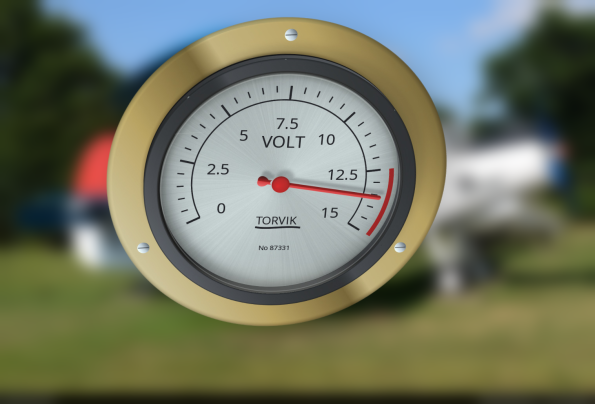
13.5 V
